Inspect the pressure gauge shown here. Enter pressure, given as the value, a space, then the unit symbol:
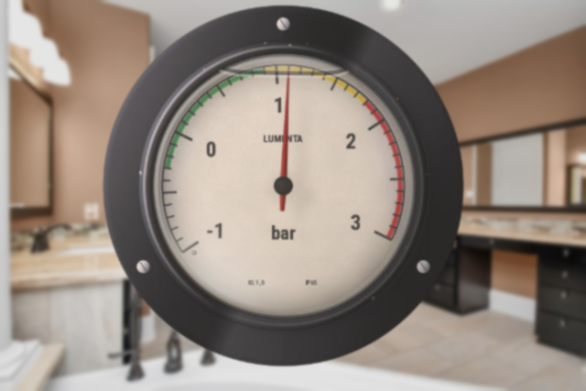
1.1 bar
